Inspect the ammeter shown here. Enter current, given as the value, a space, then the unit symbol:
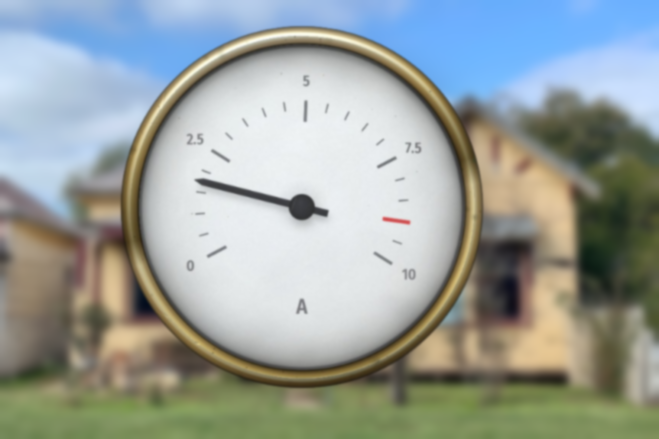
1.75 A
